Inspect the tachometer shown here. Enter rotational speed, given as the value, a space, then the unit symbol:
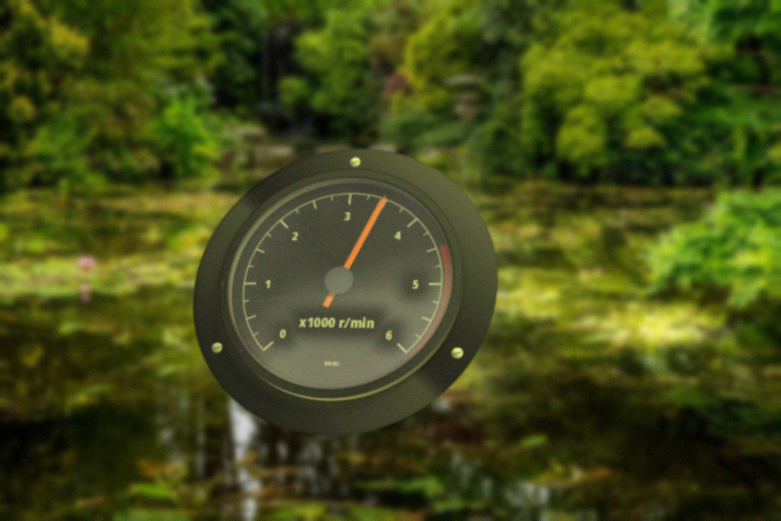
3500 rpm
